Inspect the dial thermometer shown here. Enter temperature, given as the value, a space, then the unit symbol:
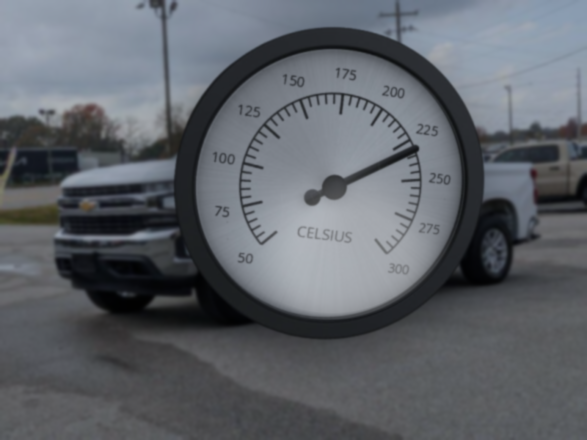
230 °C
